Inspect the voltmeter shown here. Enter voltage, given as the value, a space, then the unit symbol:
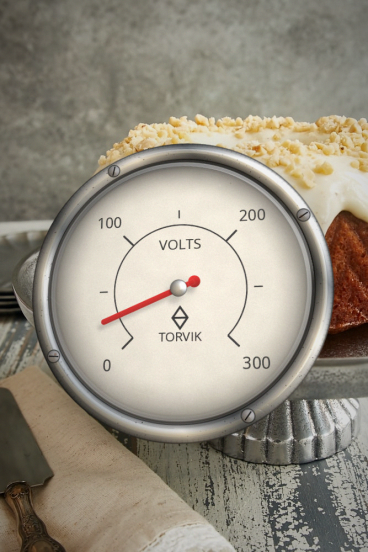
25 V
